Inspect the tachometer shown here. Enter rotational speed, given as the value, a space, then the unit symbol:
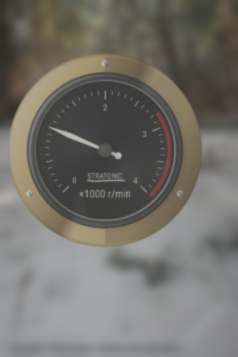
1000 rpm
